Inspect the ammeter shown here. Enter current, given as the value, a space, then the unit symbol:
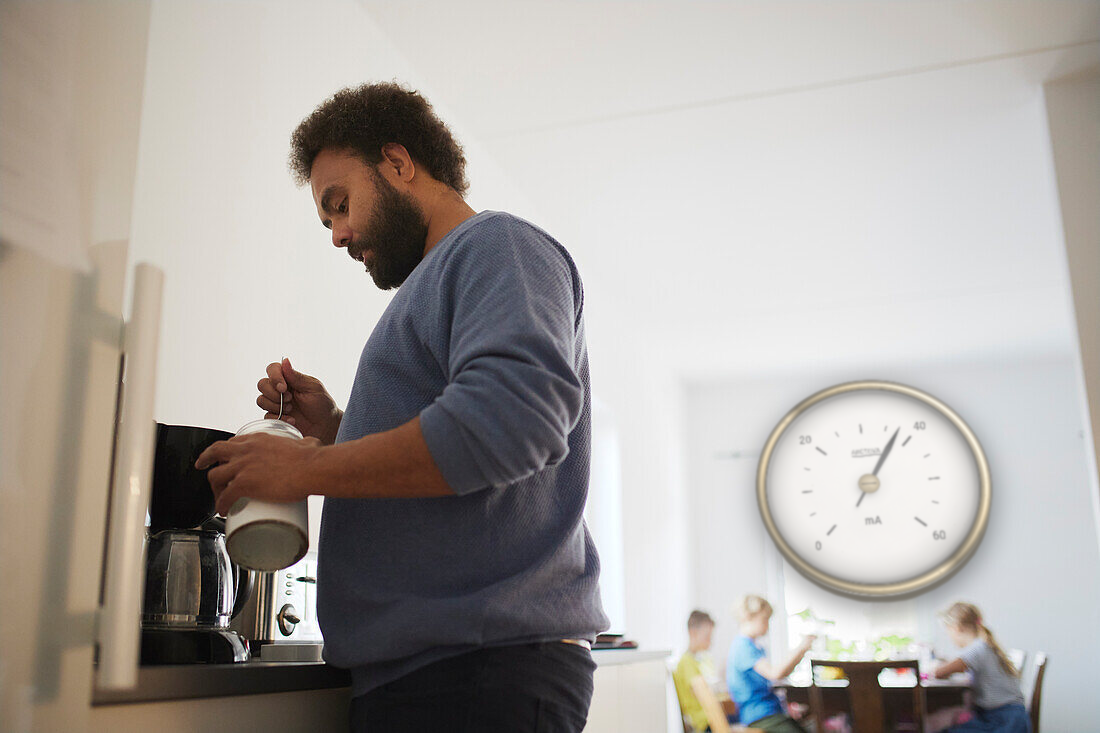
37.5 mA
